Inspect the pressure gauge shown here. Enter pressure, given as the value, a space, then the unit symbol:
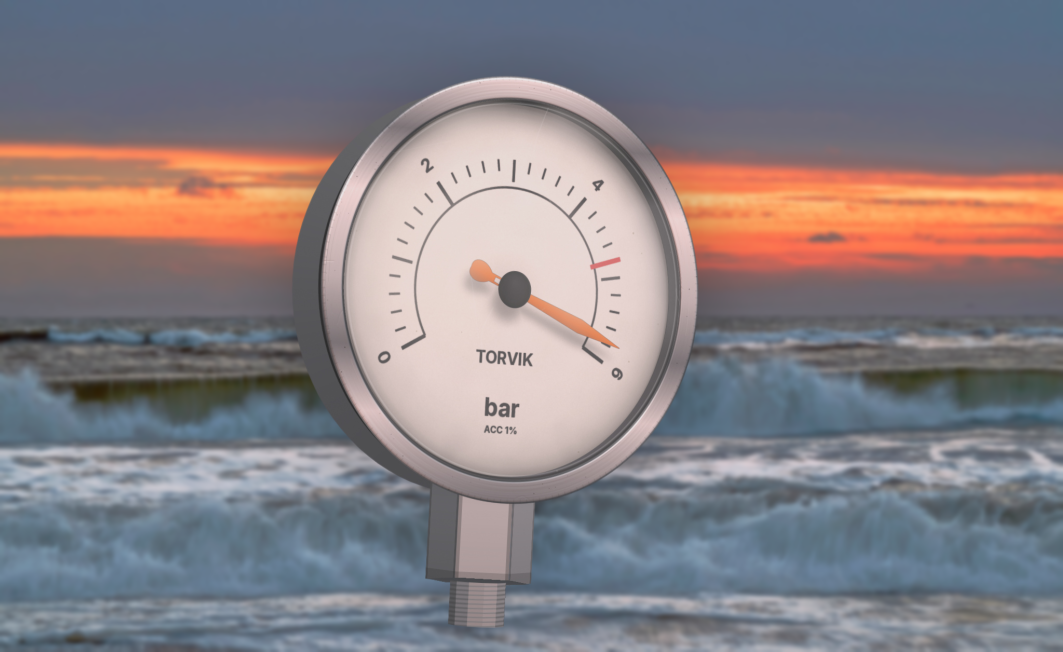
5.8 bar
